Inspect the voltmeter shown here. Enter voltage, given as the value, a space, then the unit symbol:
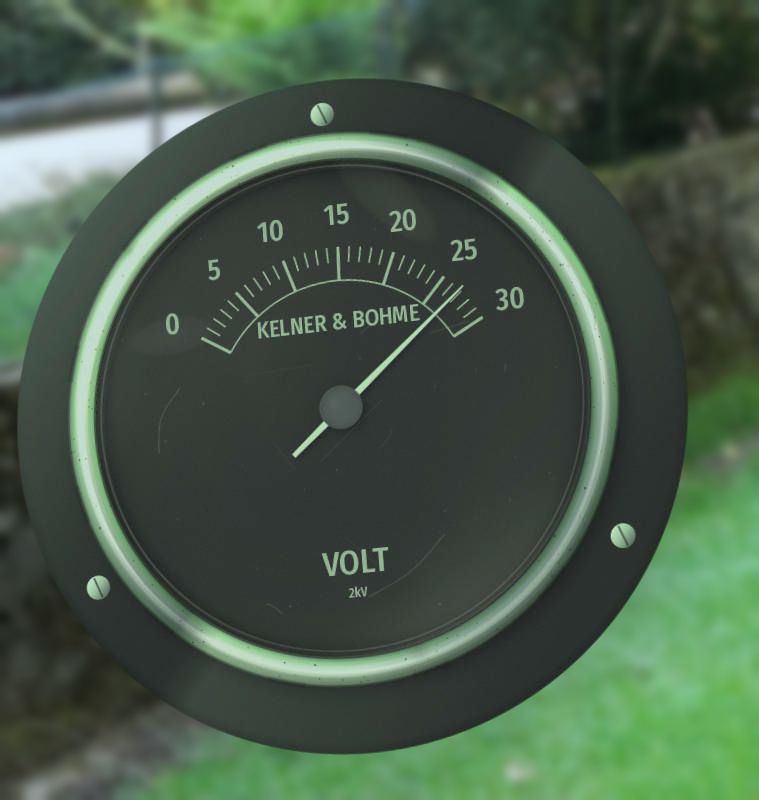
27 V
